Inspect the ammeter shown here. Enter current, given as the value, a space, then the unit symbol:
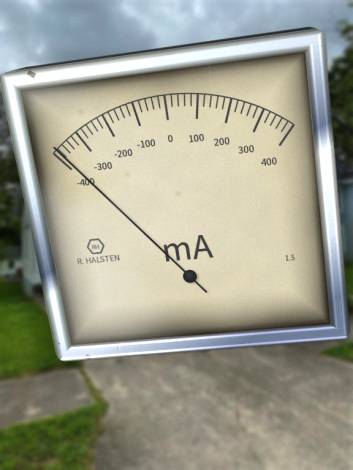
-380 mA
